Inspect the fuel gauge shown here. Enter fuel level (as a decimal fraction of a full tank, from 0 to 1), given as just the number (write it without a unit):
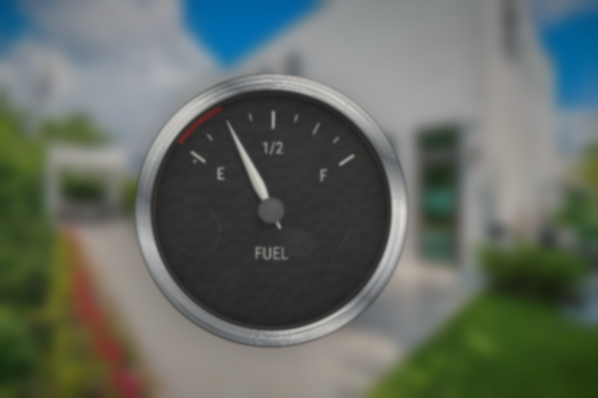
0.25
